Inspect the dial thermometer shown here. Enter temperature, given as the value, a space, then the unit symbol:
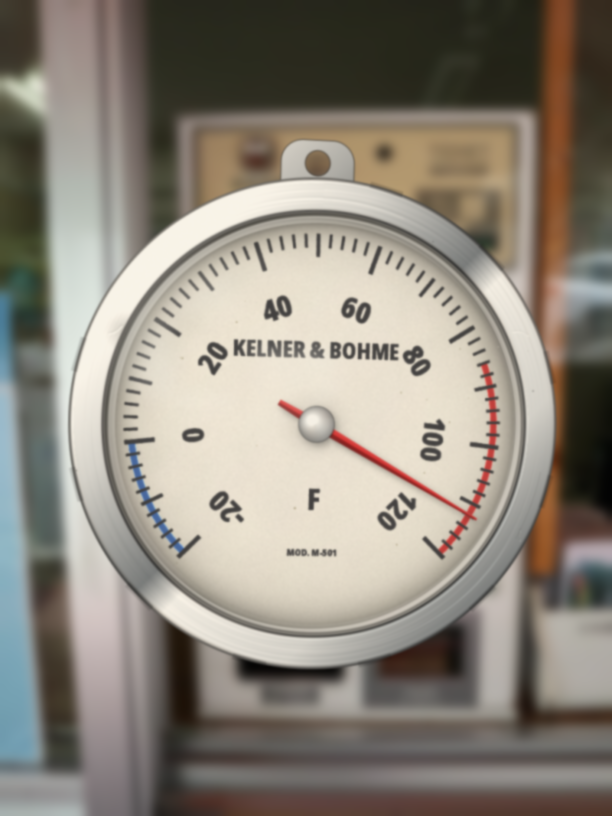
112 °F
